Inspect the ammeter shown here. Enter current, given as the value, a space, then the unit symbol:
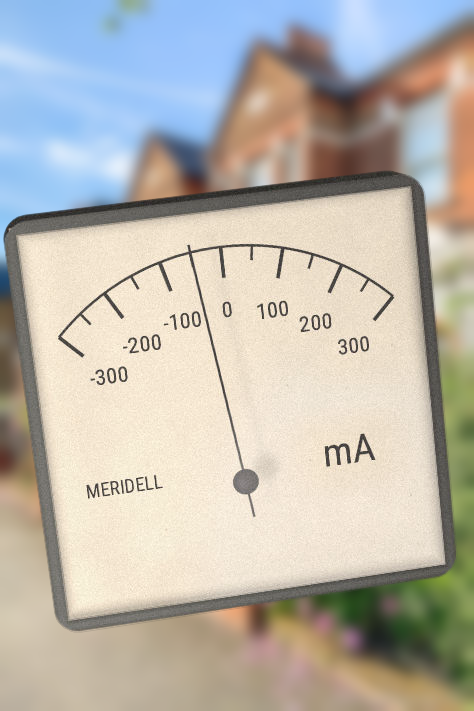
-50 mA
